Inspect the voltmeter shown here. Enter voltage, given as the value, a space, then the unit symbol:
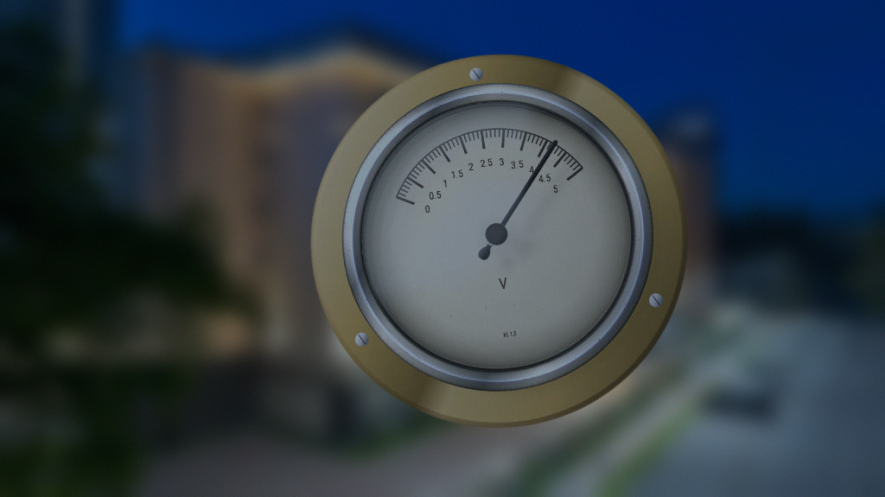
4.2 V
